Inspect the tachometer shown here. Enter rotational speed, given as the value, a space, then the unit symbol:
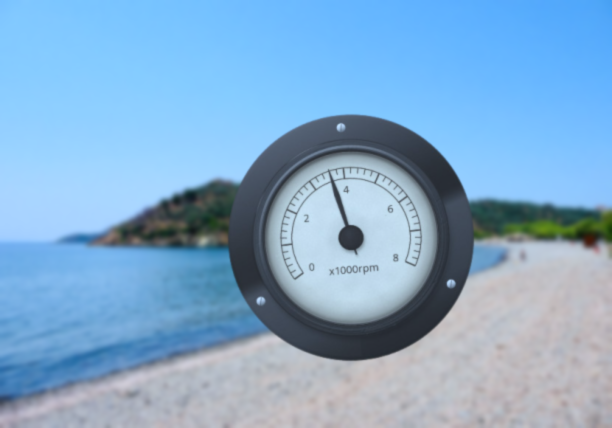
3600 rpm
